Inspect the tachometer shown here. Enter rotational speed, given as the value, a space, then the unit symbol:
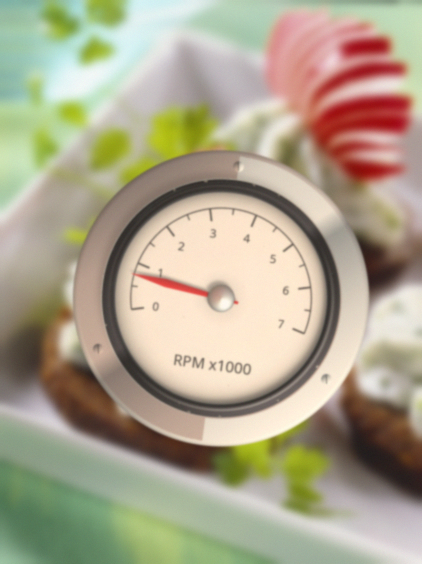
750 rpm
